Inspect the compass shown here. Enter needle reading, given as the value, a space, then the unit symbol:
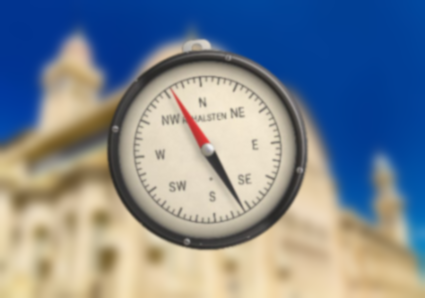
335 °
